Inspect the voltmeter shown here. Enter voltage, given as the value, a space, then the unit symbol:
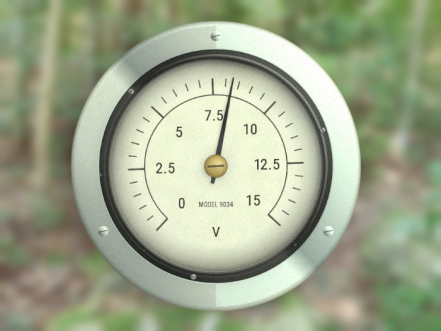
8.25 V
